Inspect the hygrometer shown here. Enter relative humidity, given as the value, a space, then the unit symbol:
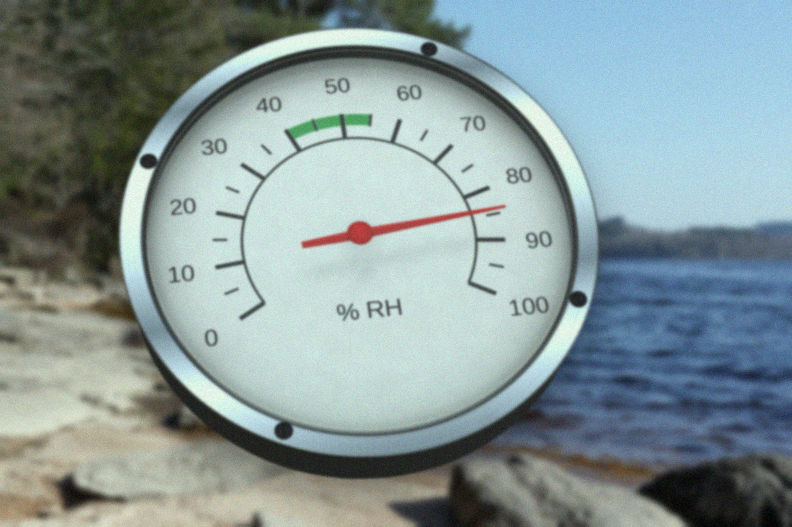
85 %
